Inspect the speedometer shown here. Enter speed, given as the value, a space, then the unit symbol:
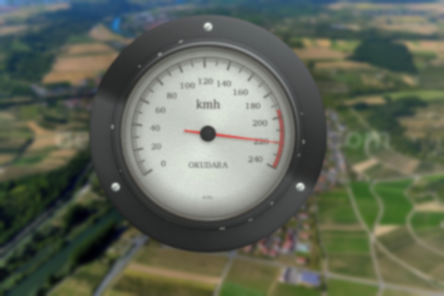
220 km/h
